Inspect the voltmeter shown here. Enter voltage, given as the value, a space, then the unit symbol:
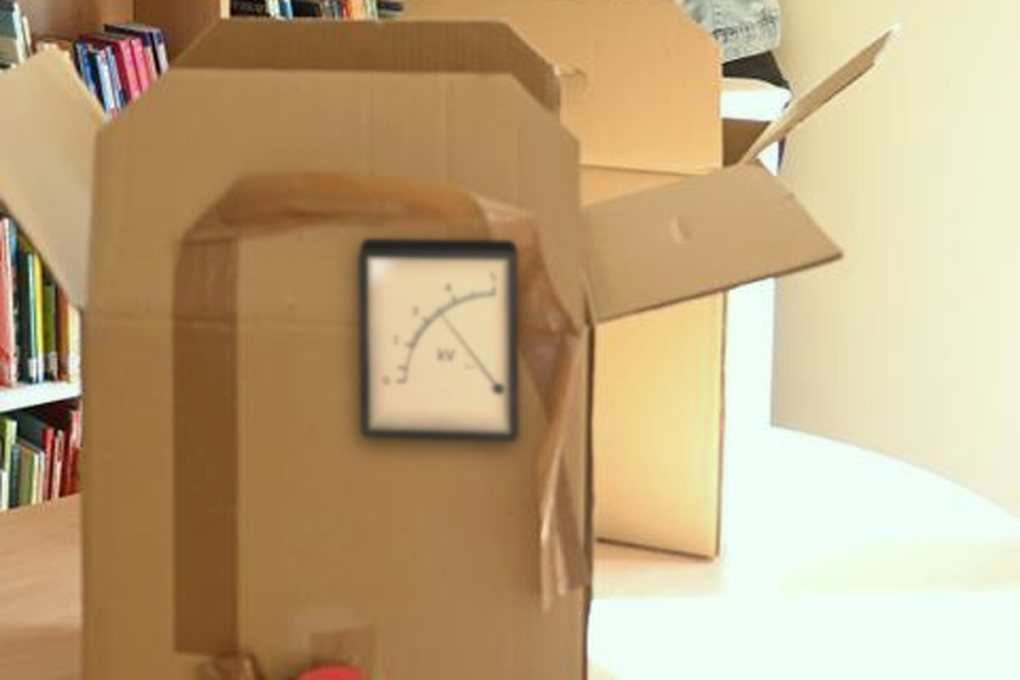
3.5 kV
